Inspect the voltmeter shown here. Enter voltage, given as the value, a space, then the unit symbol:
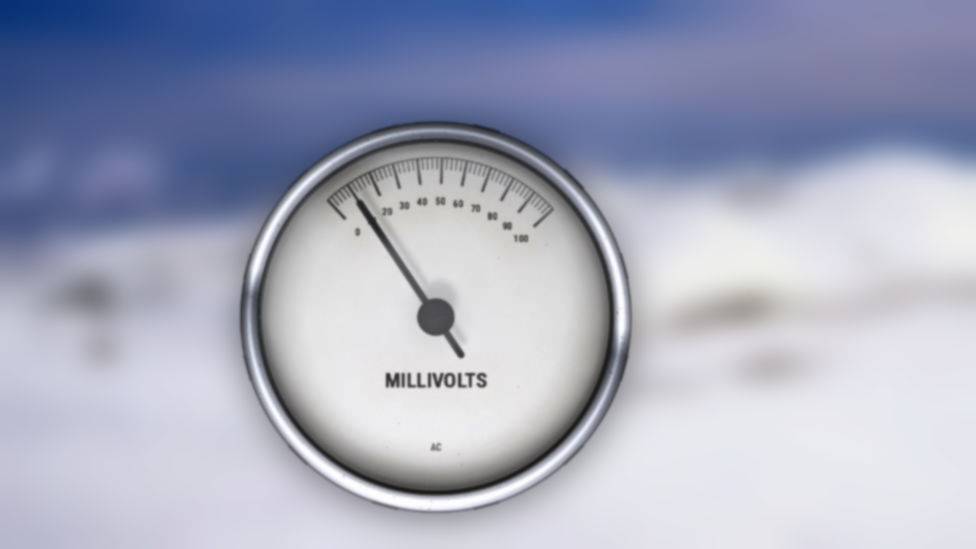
10 mV
